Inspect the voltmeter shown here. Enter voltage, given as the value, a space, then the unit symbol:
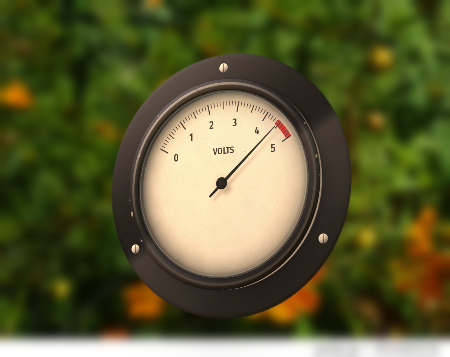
4.5 V
